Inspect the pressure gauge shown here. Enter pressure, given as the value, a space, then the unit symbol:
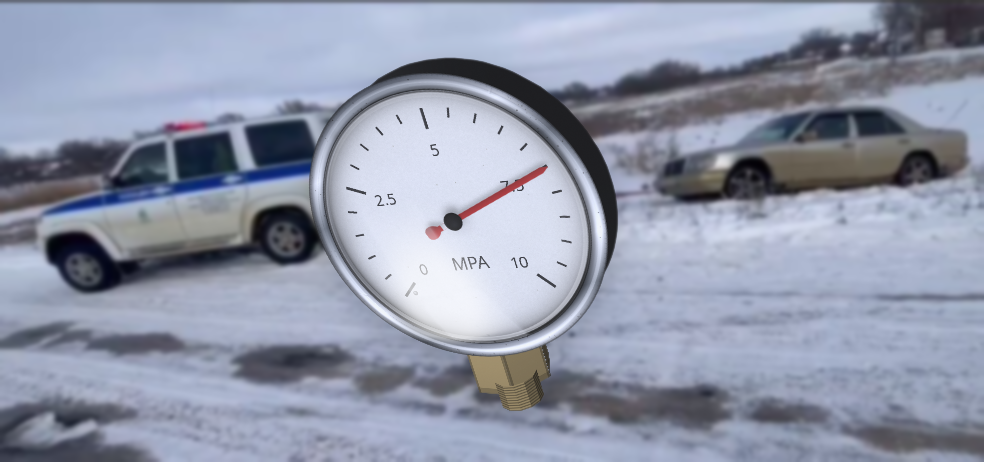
7.5 MPa
